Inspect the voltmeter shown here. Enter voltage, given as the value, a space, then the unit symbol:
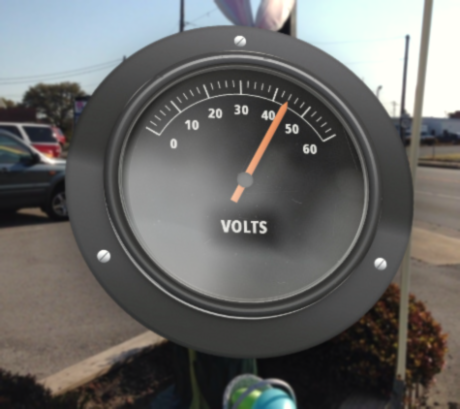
44 V
